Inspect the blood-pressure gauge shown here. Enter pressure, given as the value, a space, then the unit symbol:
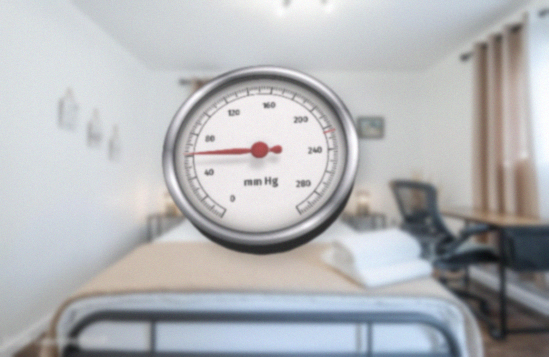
60 mmHg
